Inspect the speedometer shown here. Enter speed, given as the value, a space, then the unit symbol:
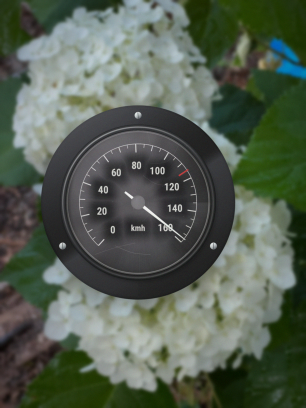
157.5 km/h
